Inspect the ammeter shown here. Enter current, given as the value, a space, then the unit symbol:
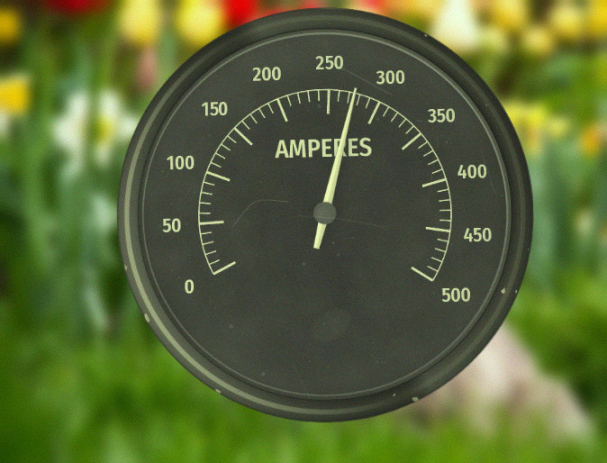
275 A
